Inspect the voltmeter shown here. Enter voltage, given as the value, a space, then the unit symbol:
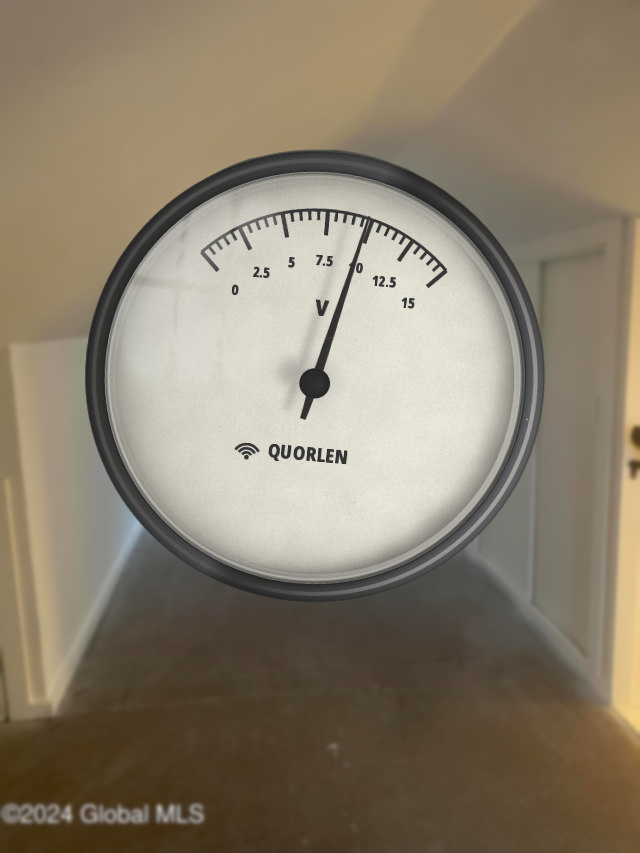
9.75 V
